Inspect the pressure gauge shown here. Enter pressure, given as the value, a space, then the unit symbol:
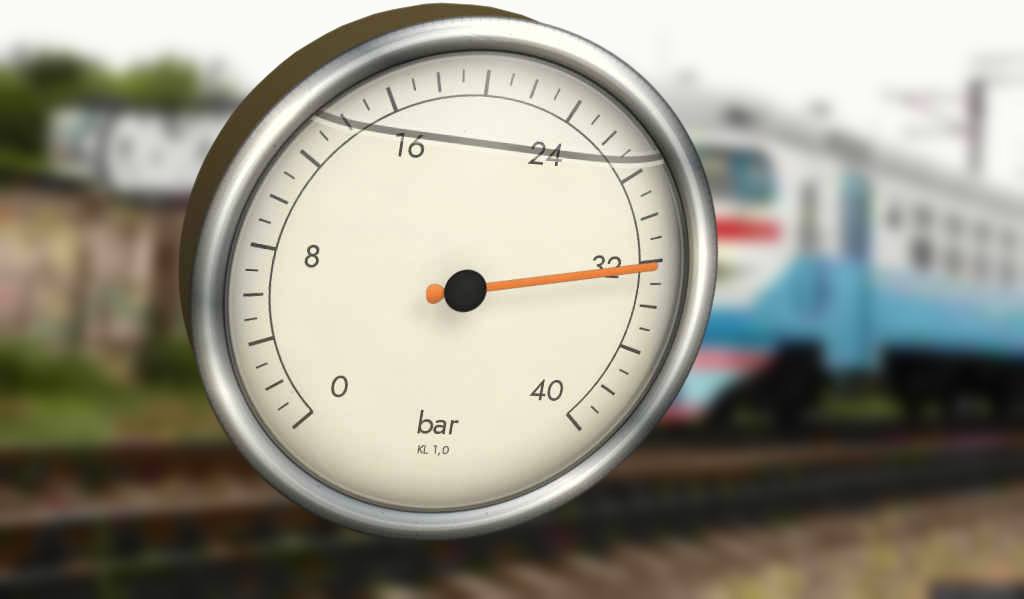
32 bar
